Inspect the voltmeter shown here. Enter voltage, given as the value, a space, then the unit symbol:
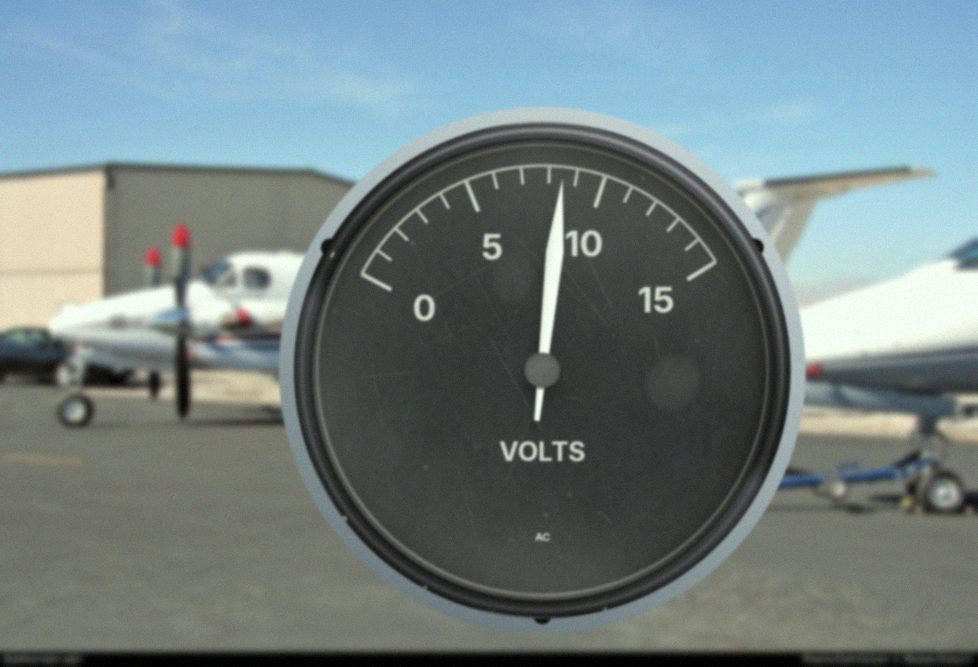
8.5 V
